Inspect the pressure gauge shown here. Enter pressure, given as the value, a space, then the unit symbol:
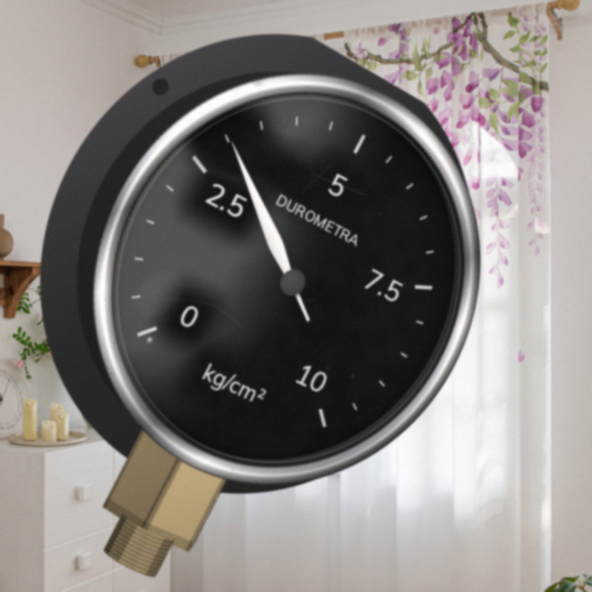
3 kg/cm²
